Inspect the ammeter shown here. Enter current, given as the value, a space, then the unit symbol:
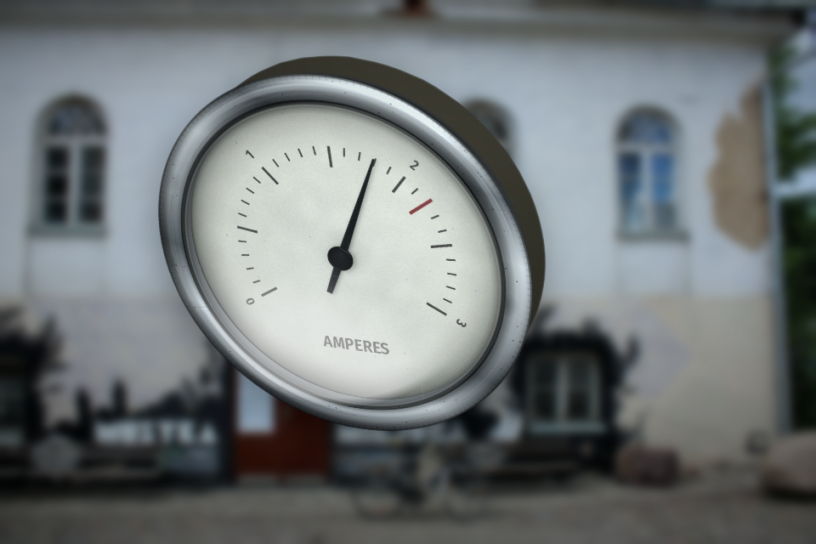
1.8 A
